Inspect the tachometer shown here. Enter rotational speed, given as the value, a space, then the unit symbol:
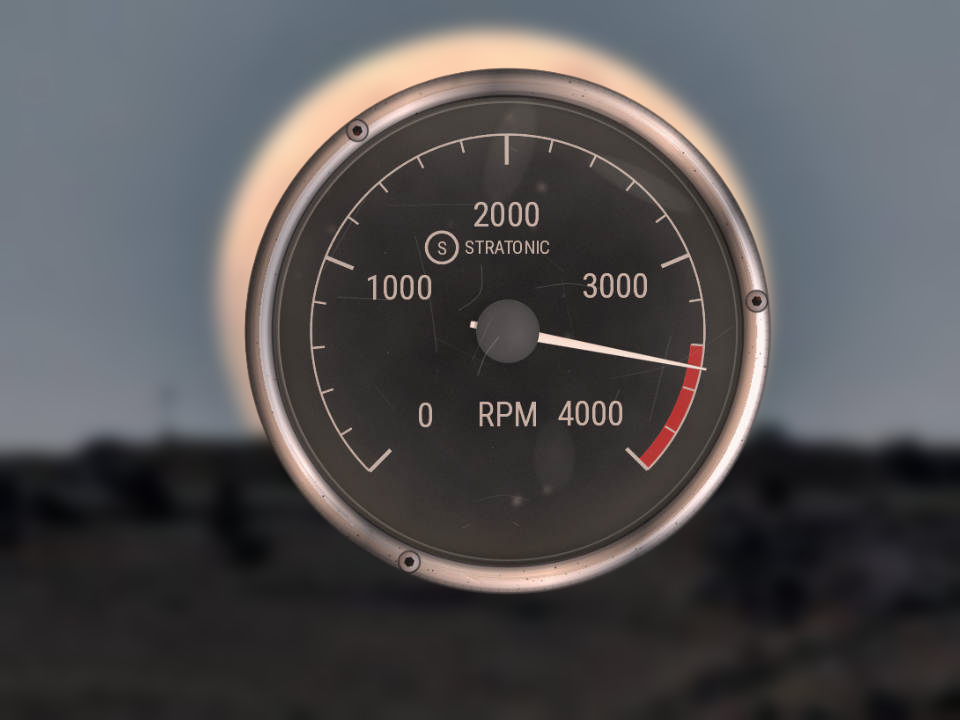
3500 rpm
